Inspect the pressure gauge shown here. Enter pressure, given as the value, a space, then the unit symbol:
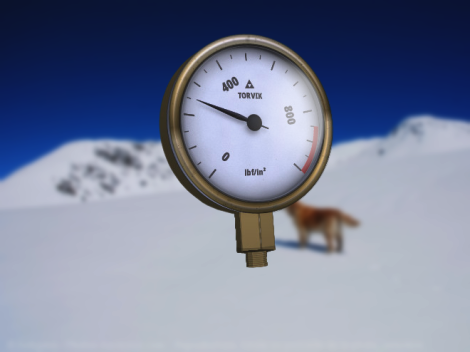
250 psi
